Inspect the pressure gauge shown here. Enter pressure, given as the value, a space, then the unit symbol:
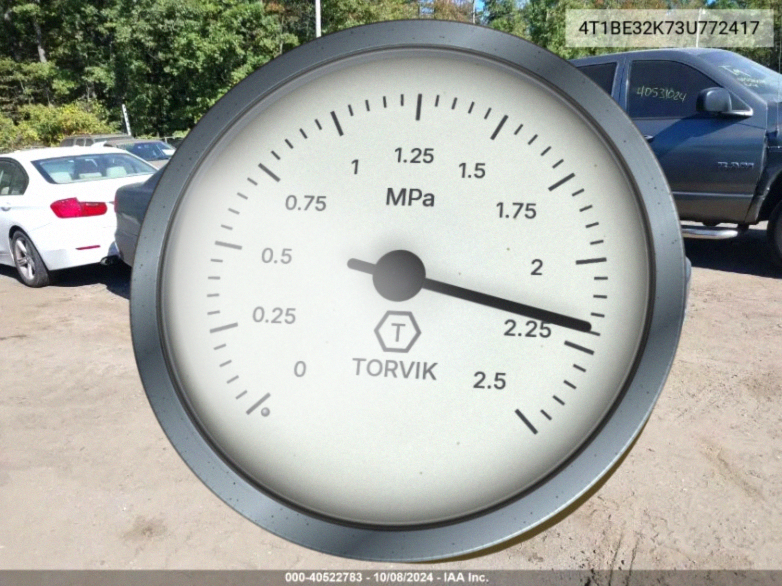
2.2 MPa
